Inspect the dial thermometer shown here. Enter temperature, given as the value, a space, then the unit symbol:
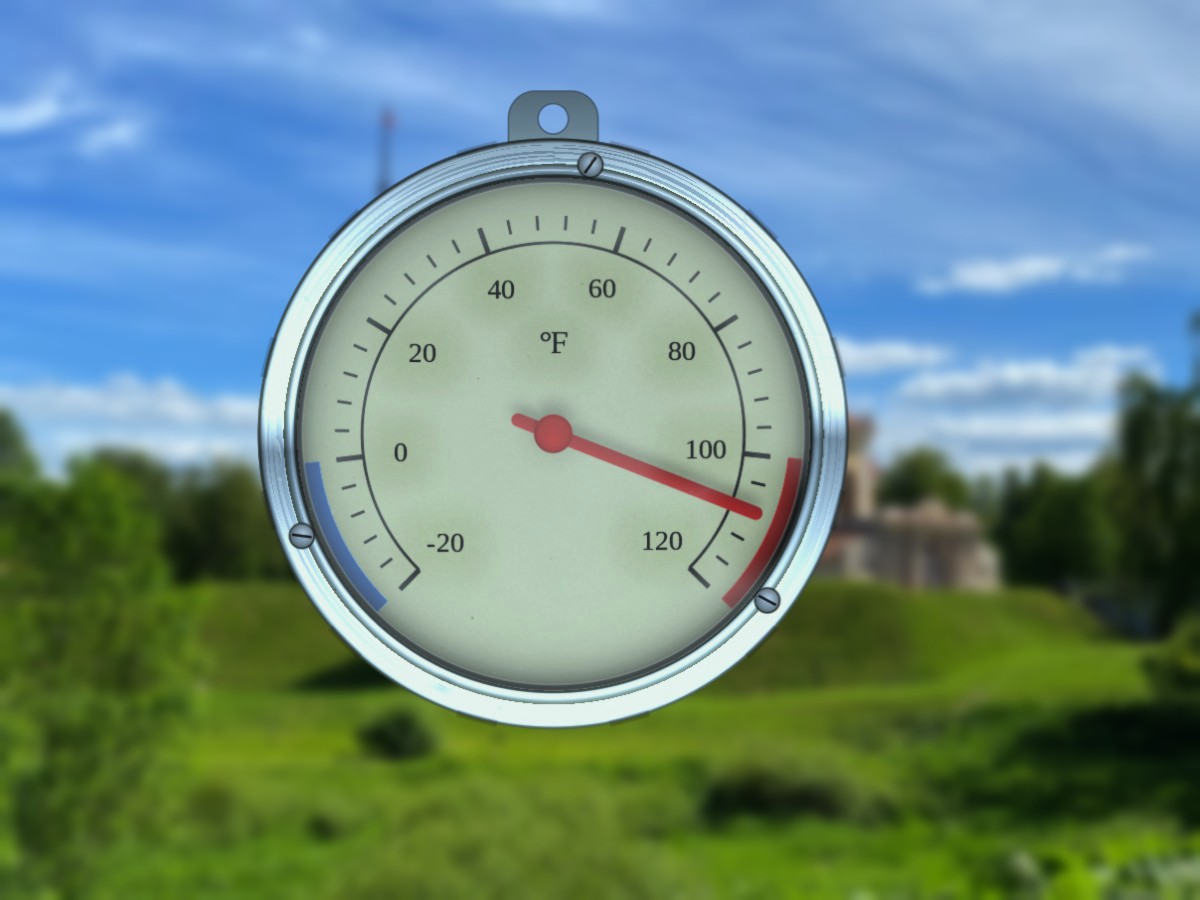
108 °F
